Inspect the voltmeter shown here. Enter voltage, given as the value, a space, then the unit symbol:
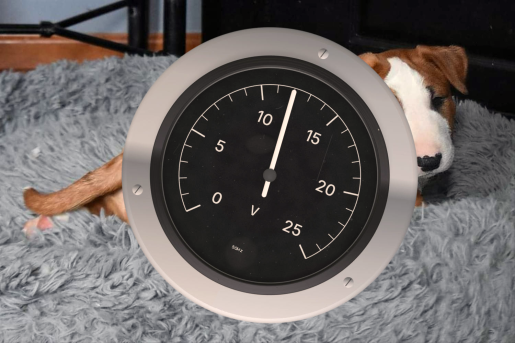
12 V
